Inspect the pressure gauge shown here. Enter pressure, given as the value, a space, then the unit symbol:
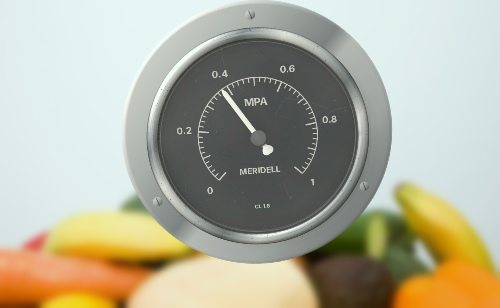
0.38 MPa
